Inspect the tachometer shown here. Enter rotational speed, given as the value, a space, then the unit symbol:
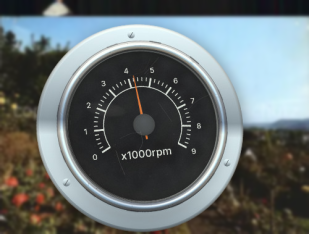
4200 rpm
